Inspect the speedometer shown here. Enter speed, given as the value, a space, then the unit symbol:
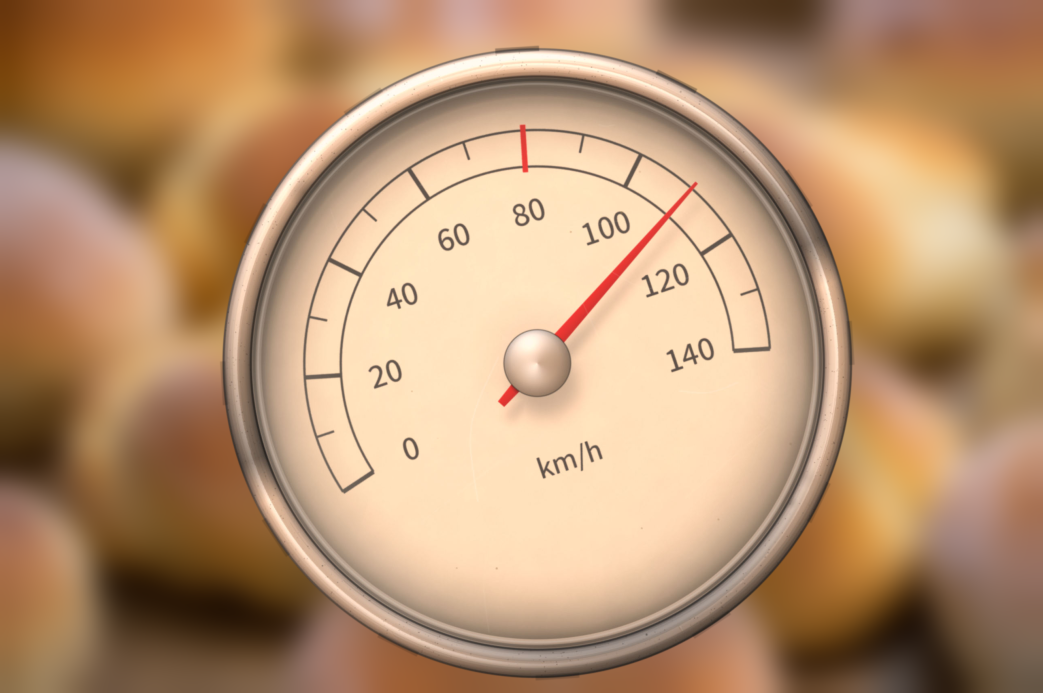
110 km/h
